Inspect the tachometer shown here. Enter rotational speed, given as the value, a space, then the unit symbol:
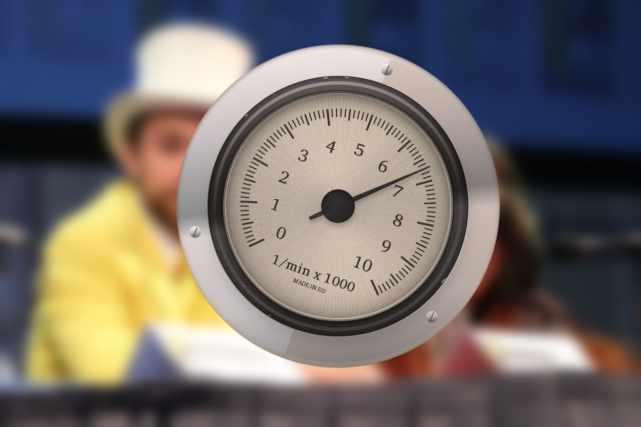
6700 rpm
